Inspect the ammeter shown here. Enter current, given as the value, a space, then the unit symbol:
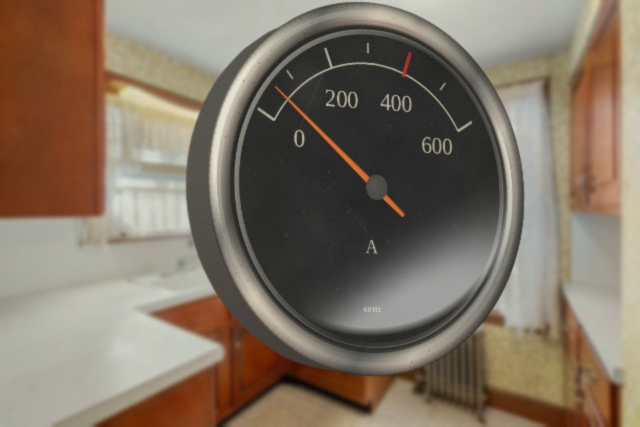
50 A
